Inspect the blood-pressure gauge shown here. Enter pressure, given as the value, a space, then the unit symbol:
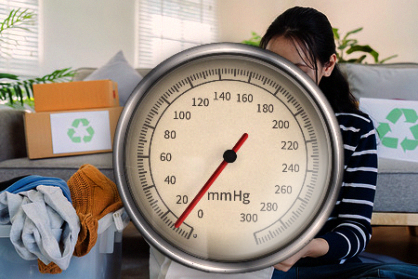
10 mmHg
